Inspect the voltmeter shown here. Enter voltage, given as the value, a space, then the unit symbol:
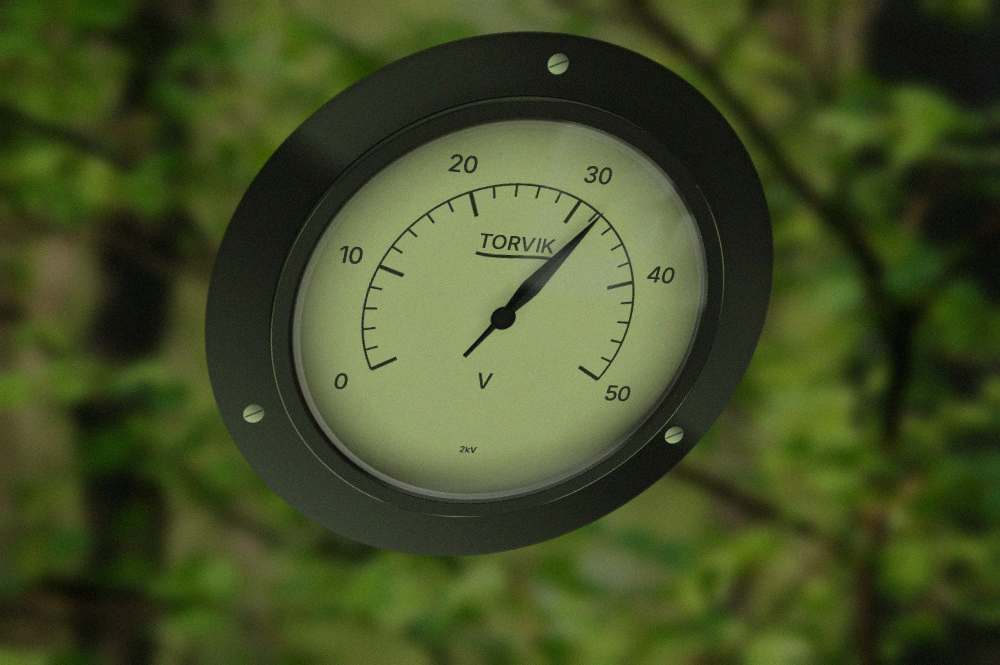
32 V
